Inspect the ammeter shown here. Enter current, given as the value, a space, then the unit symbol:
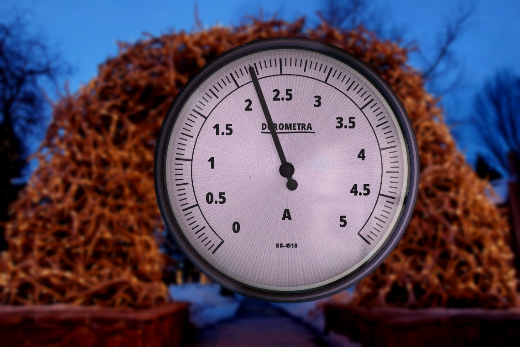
2.2 A
